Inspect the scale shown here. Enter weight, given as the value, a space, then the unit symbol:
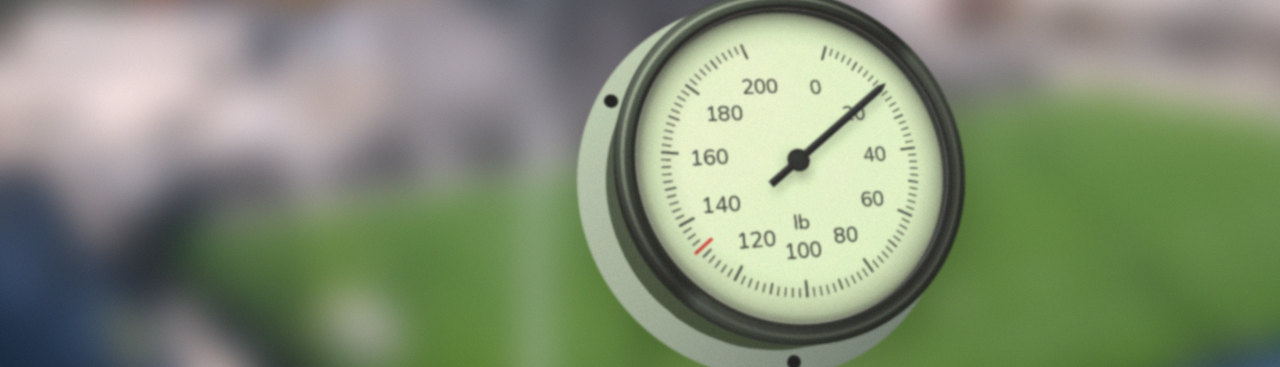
20 lb
